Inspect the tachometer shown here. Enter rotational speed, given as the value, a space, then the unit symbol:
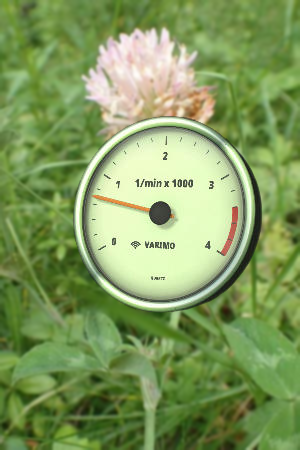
700 rpm
